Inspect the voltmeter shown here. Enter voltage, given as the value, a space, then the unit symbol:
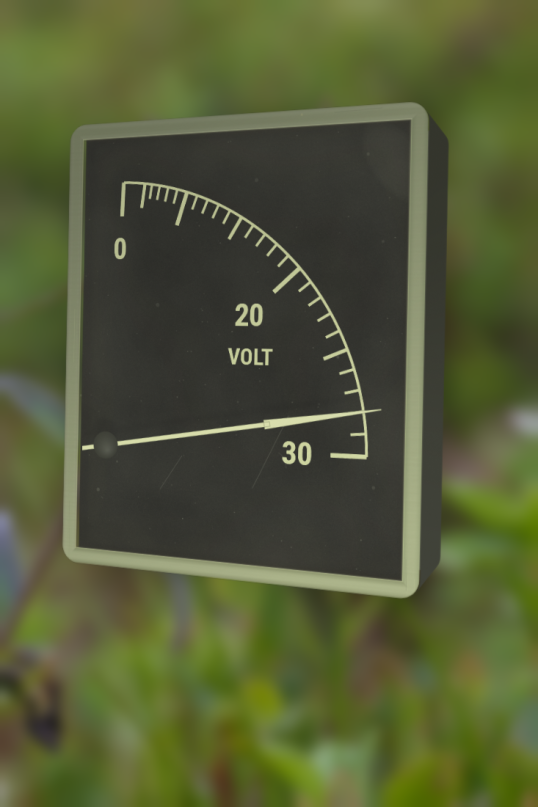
28 V
